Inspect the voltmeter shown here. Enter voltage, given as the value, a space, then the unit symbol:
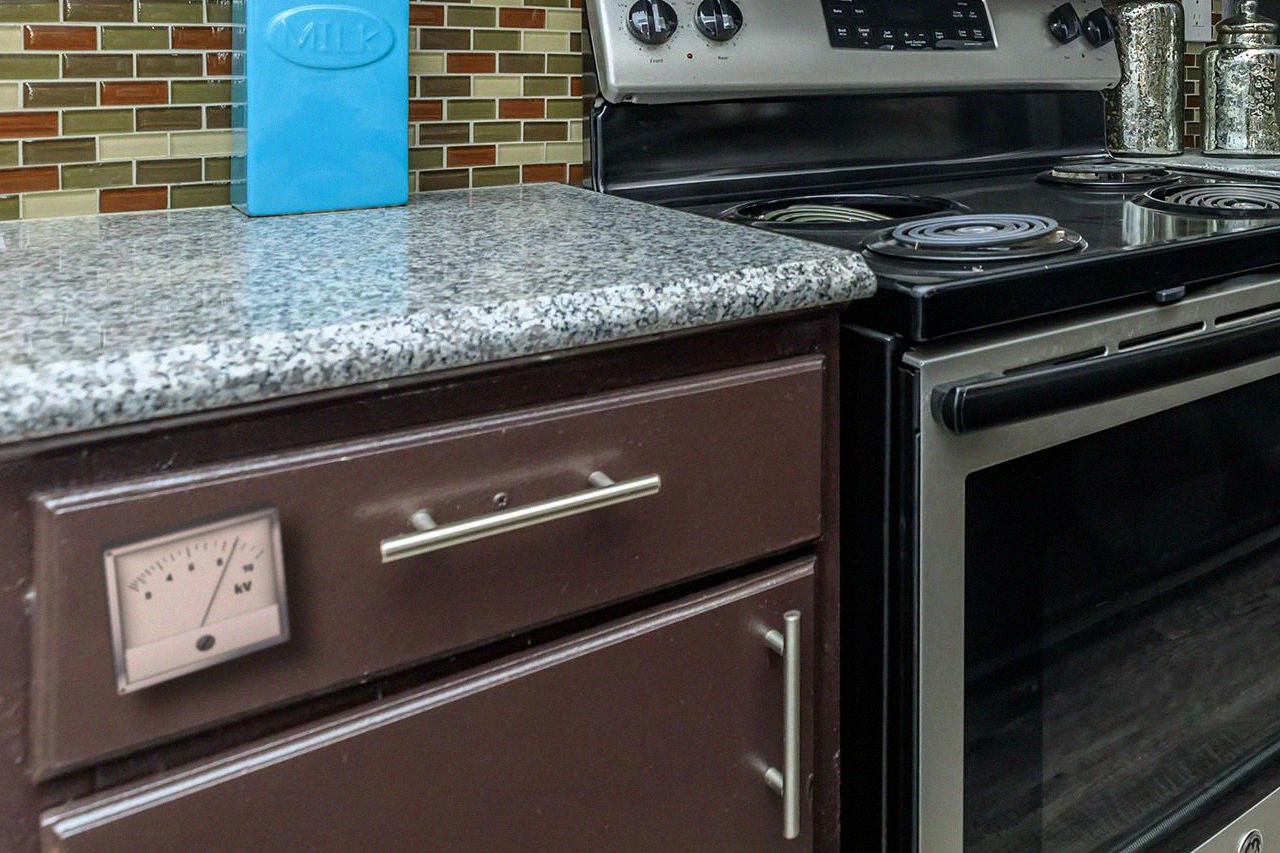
8.5 kV
